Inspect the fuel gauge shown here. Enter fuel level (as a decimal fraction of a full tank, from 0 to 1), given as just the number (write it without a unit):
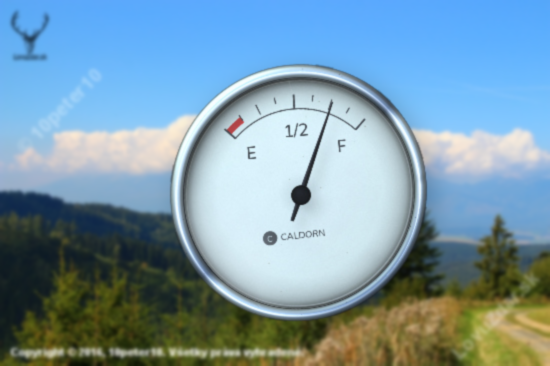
0.75
